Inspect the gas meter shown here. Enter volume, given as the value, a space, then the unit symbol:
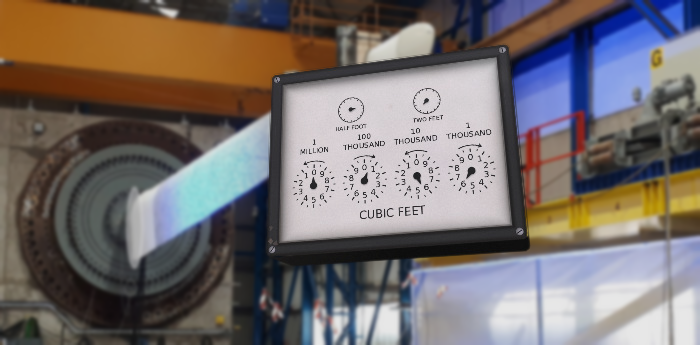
5600 ft³
